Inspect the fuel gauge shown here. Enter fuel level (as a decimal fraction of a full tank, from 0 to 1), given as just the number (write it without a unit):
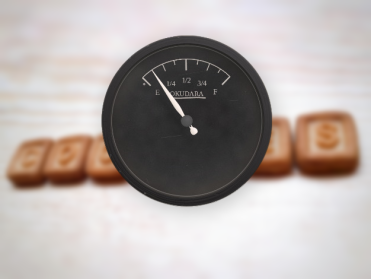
0.125
